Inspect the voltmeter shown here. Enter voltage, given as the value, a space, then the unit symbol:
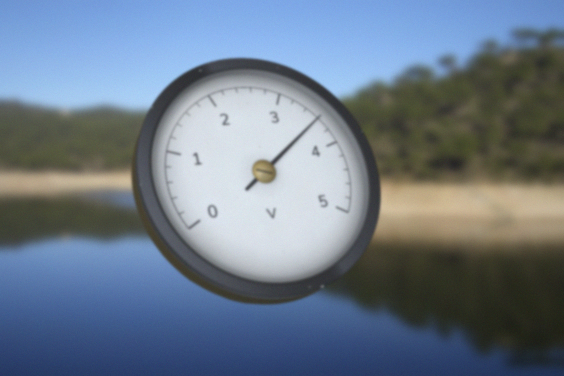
3.6 V
